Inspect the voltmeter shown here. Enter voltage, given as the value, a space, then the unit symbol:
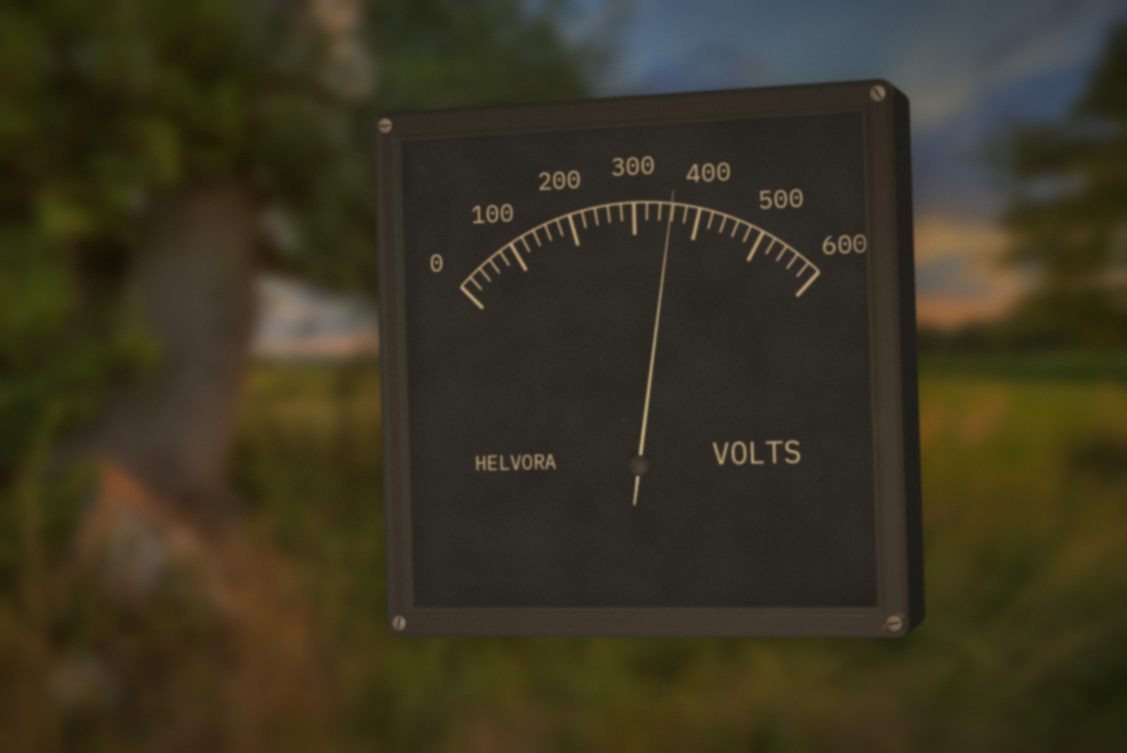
360 V
